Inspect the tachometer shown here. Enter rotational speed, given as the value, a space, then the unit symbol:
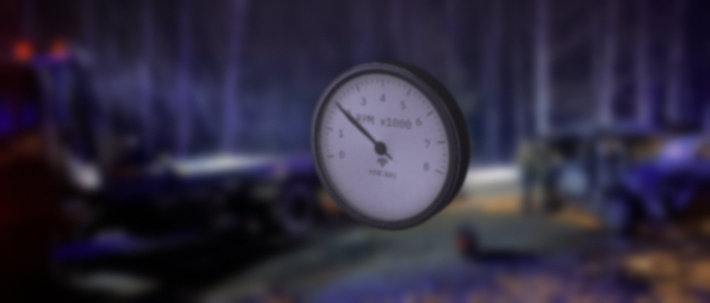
2000 rpm
